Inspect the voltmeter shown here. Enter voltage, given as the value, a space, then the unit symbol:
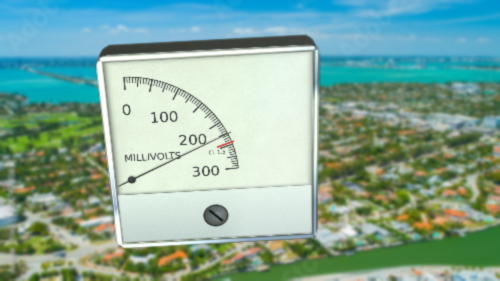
225 mV
